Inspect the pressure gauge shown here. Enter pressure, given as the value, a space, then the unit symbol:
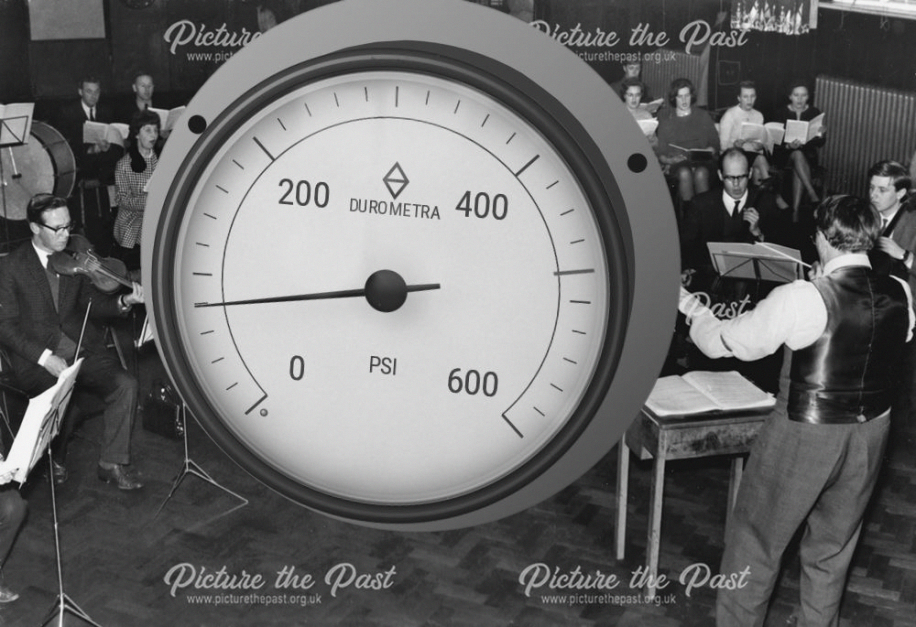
80 psi
